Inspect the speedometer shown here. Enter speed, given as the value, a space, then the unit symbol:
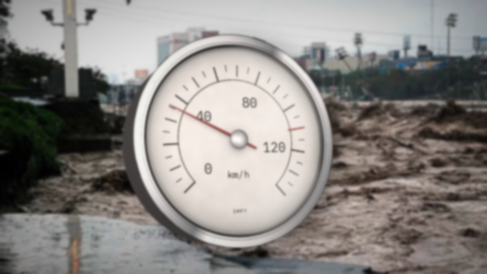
35 km/h
